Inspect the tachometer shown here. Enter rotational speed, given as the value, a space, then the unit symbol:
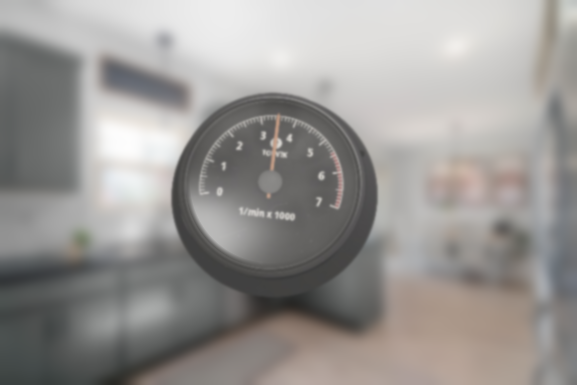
3500 rpm
